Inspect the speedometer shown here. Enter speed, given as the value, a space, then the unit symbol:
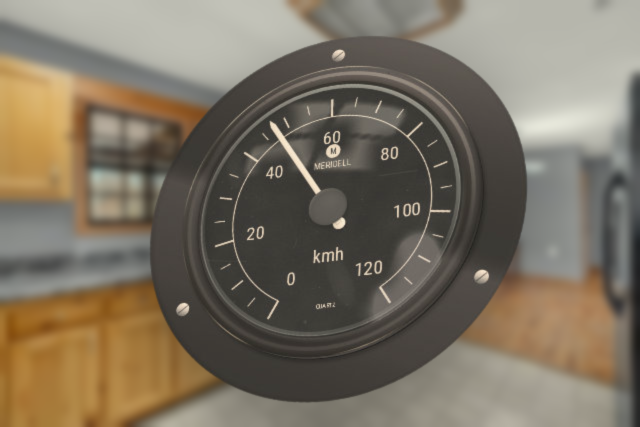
47.5 km/h
